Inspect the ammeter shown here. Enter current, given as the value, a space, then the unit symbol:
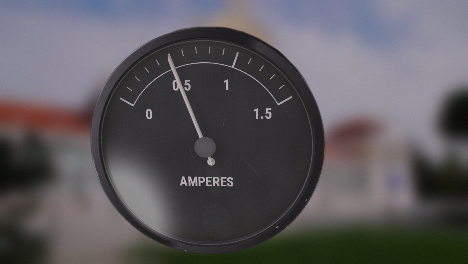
0.5 A
